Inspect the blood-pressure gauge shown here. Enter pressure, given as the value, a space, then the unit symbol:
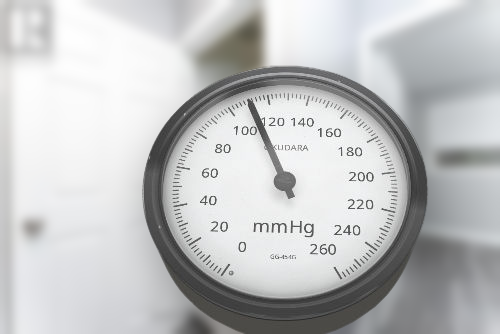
110 mmHg
